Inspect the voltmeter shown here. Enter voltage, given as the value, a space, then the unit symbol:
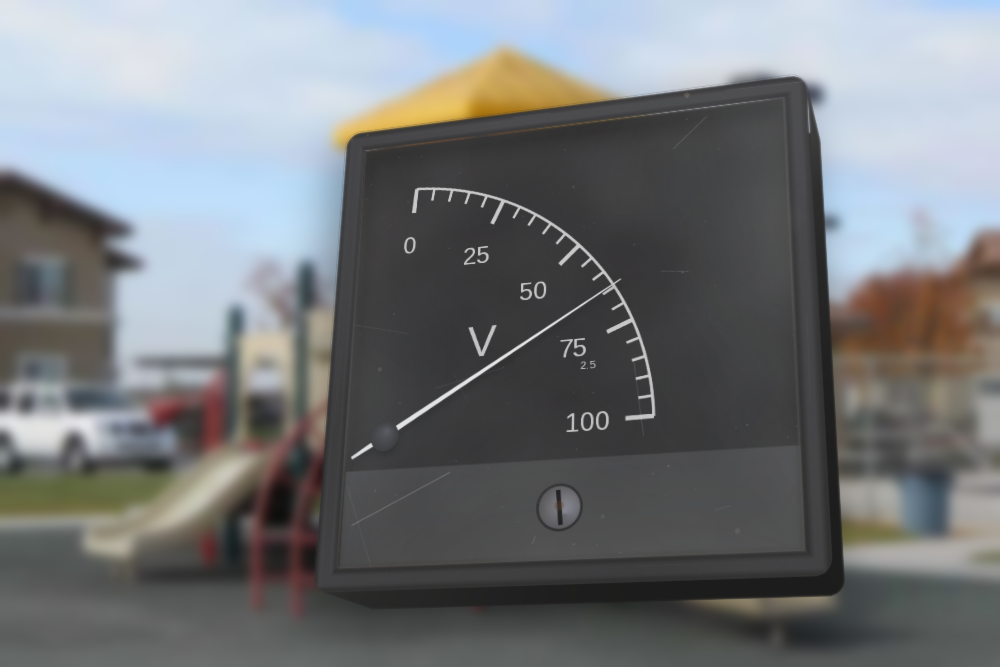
65 V
